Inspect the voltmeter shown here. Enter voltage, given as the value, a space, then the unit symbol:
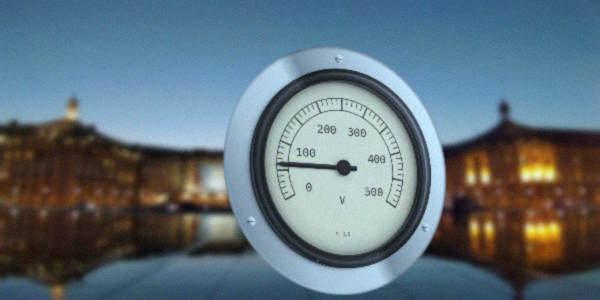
60 V
